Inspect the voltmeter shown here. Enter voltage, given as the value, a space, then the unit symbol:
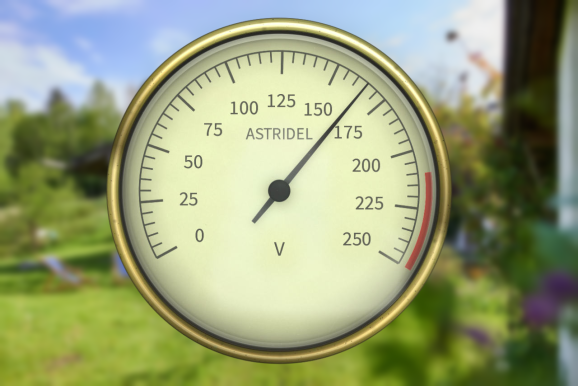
165 V
